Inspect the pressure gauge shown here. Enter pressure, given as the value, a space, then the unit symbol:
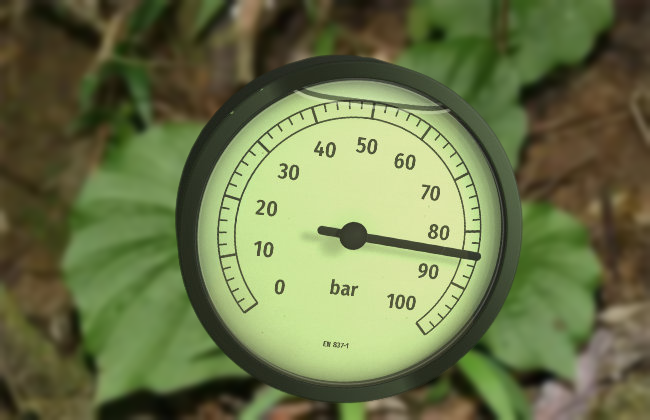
84 bar
